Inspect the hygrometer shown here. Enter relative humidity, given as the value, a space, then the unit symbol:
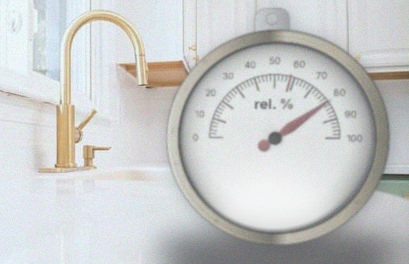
80 %
